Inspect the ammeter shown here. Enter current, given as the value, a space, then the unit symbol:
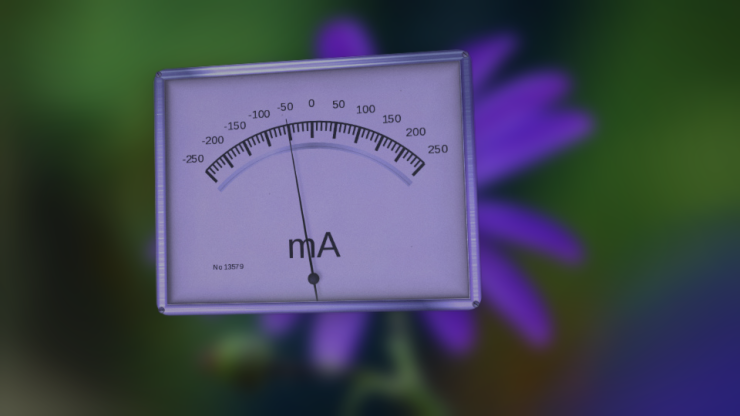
-50 mA
